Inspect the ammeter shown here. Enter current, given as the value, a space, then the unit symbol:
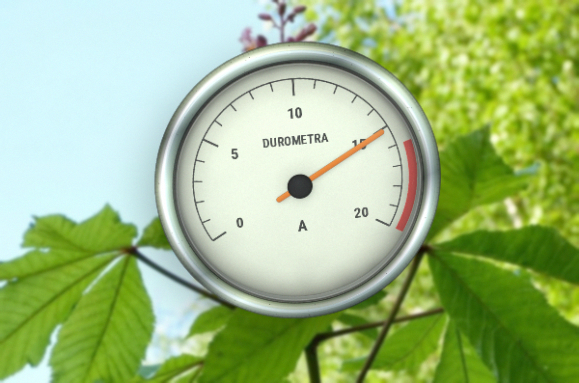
15 A
